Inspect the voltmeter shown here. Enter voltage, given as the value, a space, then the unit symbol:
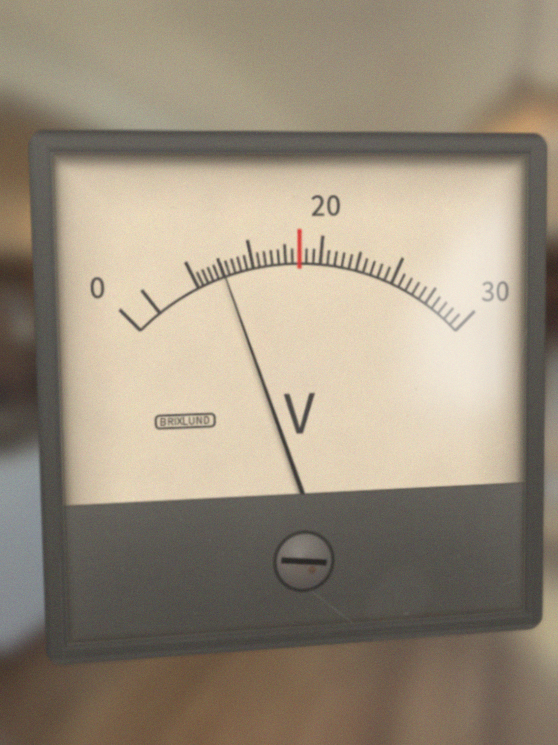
12.5 V
